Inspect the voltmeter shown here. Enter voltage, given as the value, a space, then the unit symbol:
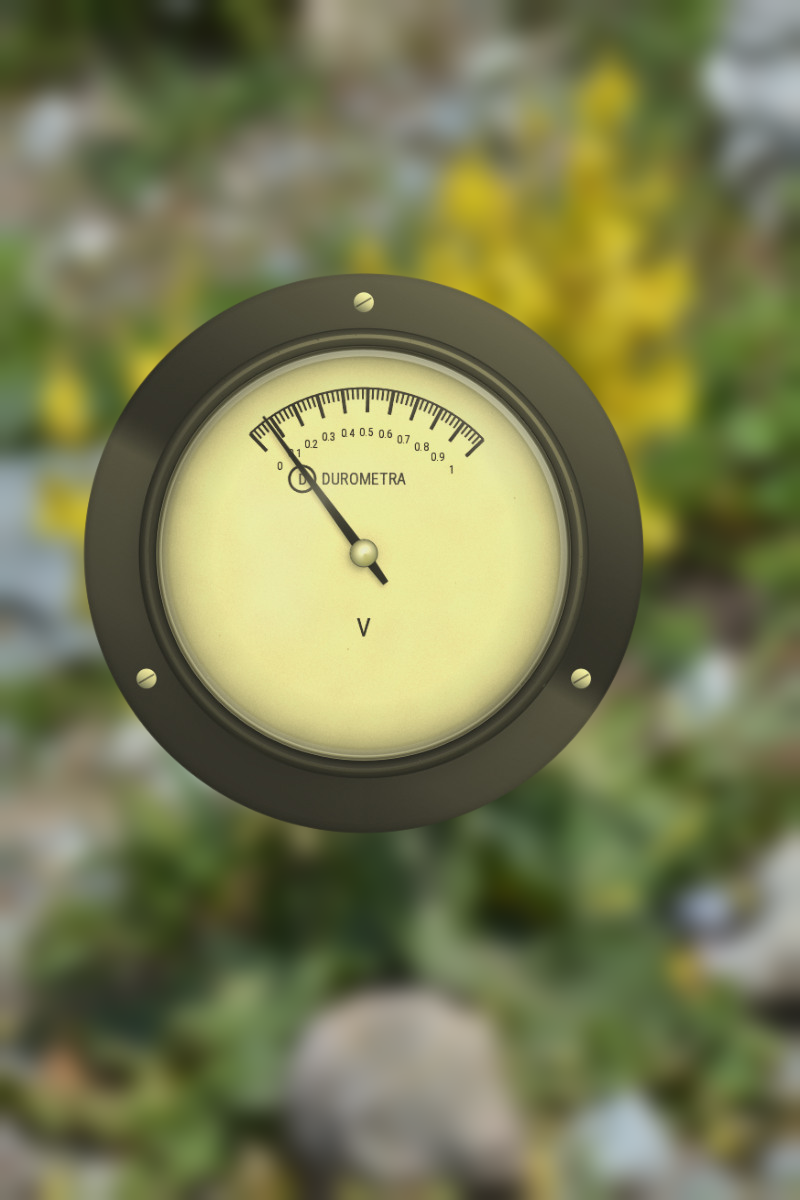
0.08 V
